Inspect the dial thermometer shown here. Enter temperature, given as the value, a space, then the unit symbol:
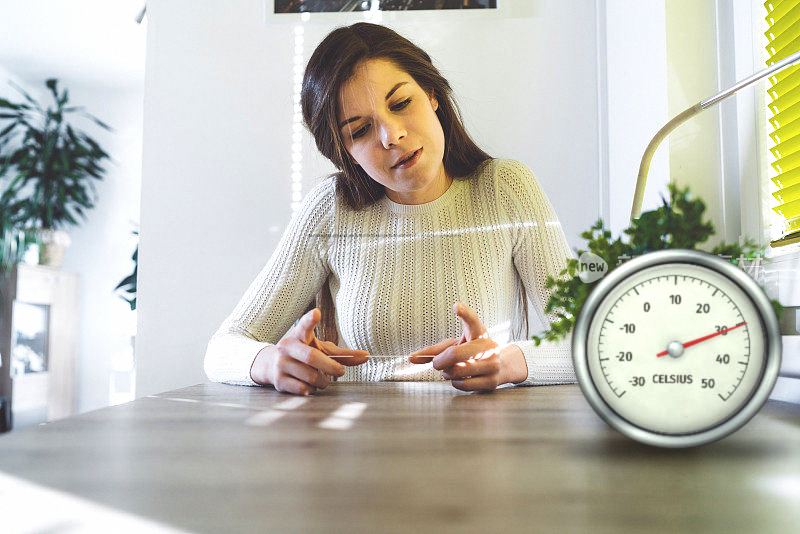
30 °C
